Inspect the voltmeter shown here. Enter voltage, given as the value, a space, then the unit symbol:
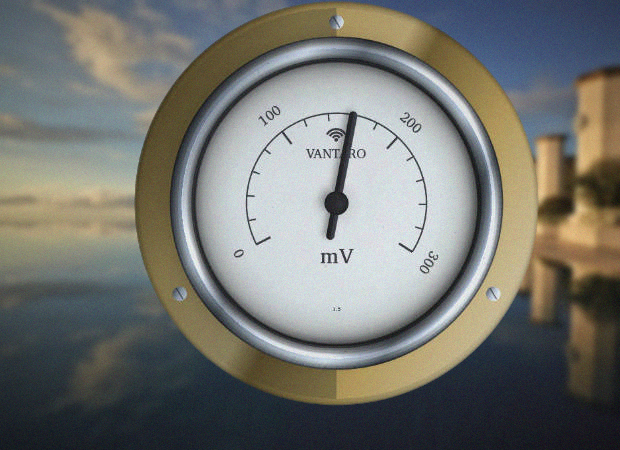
160 mV
